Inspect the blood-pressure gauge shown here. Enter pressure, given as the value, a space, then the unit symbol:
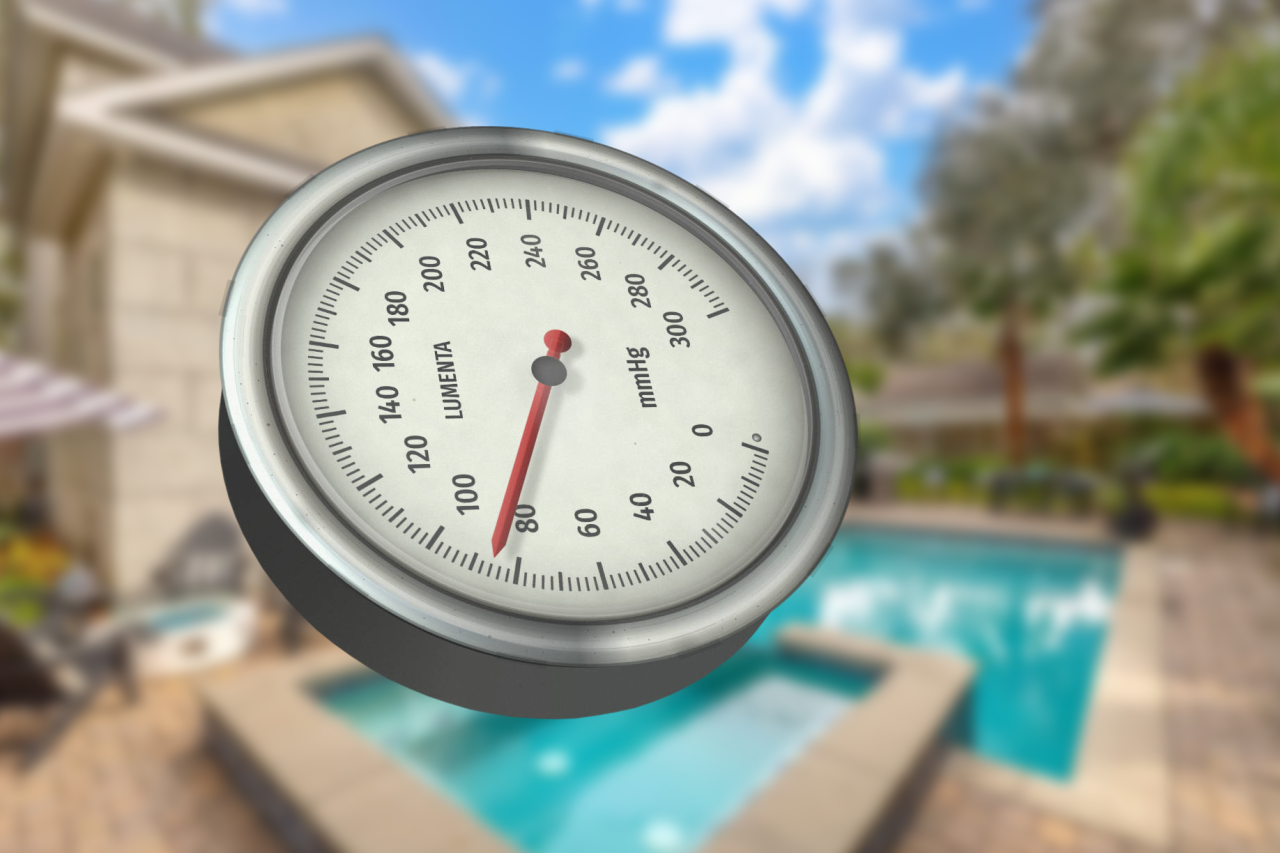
86 mmHg
